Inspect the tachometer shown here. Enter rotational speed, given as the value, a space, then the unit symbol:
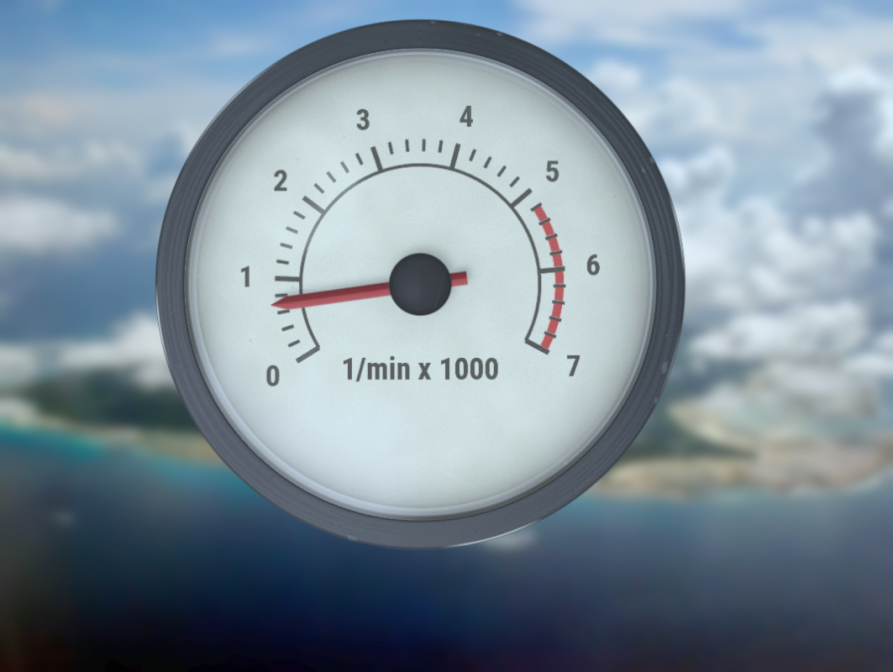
700 rpm
